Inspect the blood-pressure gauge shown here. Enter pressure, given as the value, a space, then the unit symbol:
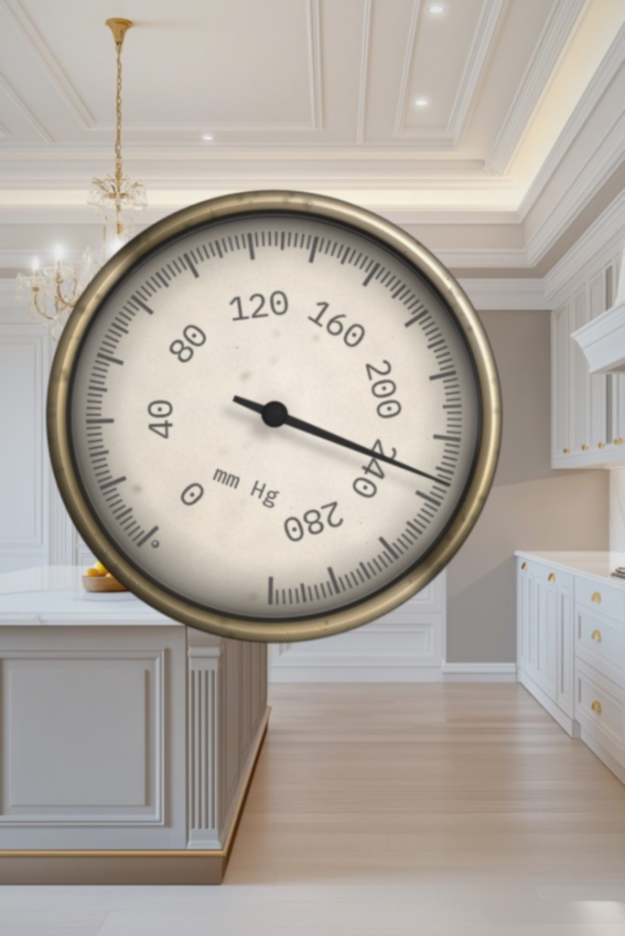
234 mmHg
